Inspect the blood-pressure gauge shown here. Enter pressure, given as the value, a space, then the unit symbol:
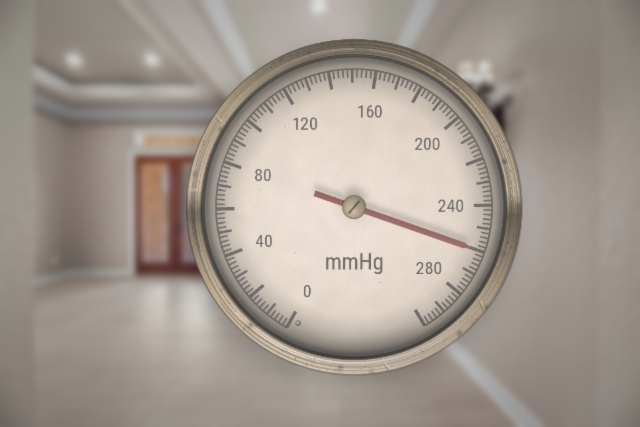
260 mmHg
